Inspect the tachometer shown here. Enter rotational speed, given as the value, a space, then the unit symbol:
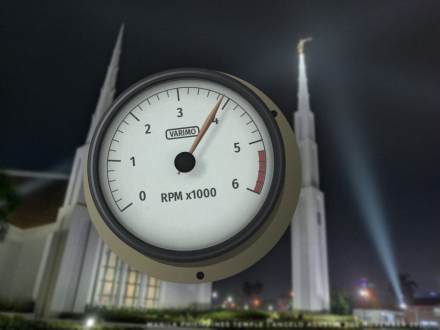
3900 rpm
